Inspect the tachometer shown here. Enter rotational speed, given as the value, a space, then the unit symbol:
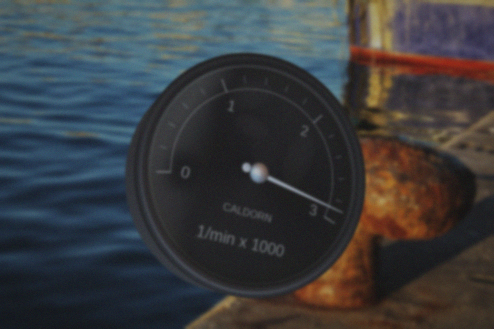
2900 rpm
